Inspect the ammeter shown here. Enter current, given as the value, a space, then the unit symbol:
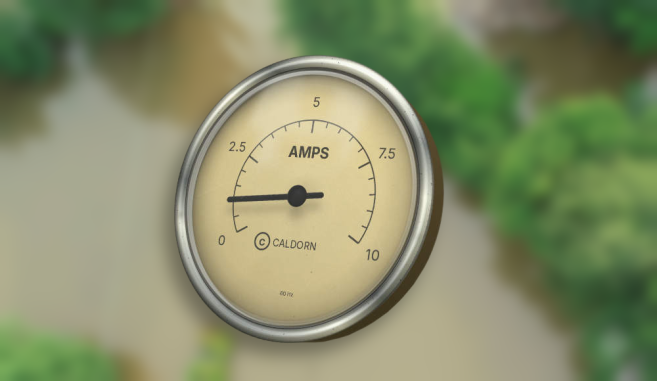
1 A
